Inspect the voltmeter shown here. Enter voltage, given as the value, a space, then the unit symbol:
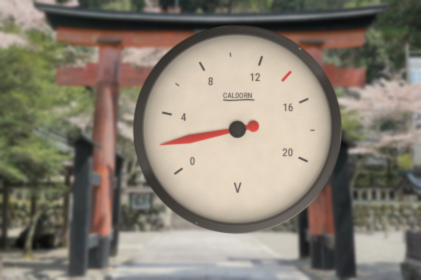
2 V
